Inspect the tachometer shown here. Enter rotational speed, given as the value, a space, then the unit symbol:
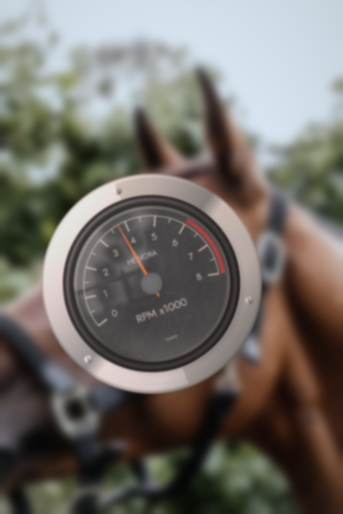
3750 rpm
